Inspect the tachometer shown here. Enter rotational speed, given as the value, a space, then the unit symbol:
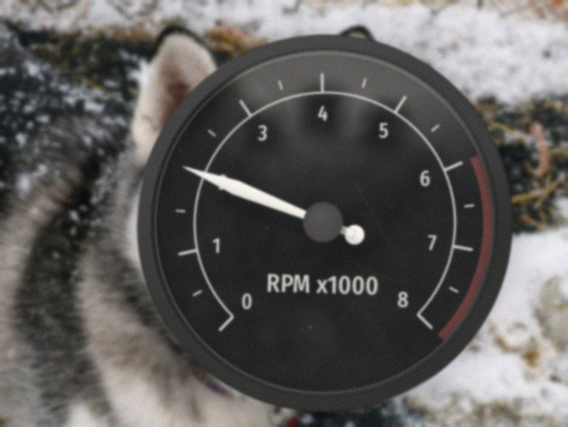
2000 rpm
